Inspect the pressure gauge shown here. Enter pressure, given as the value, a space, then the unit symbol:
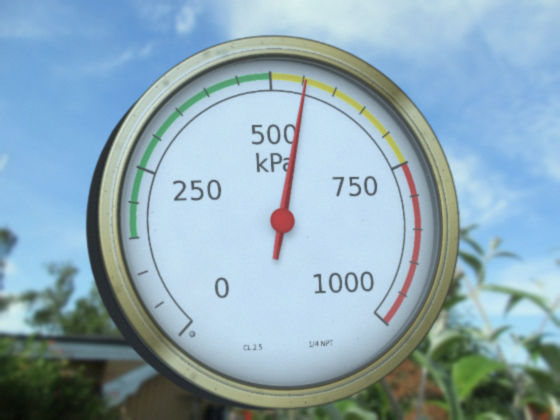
550 kPa
